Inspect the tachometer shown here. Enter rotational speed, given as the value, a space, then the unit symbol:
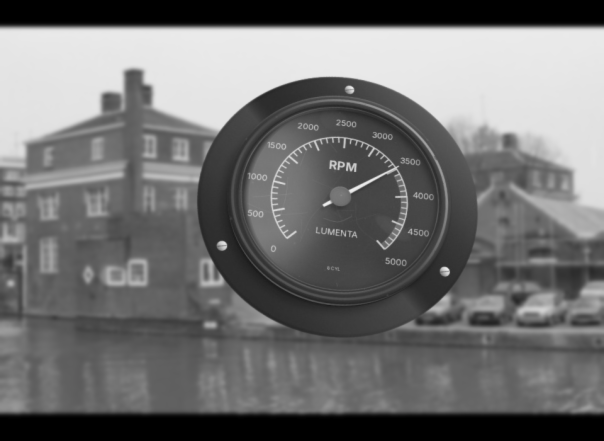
3500 rpm
